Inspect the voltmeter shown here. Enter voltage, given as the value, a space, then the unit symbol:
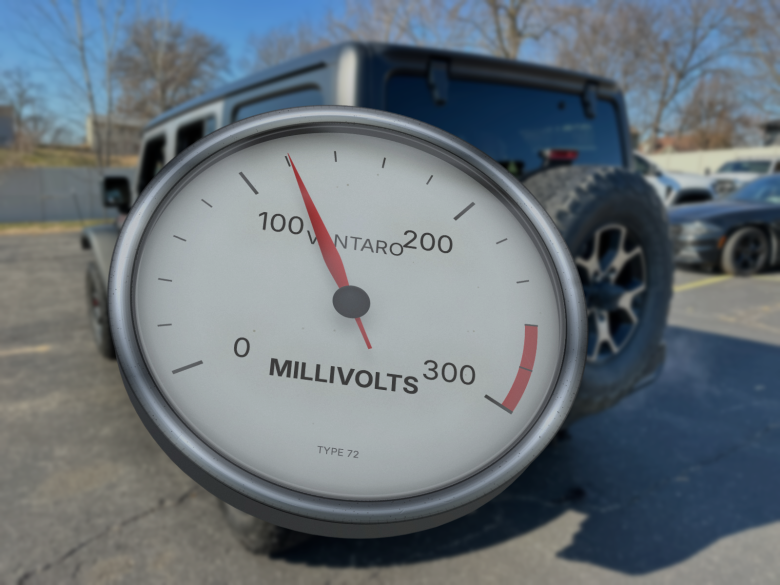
120 mV
